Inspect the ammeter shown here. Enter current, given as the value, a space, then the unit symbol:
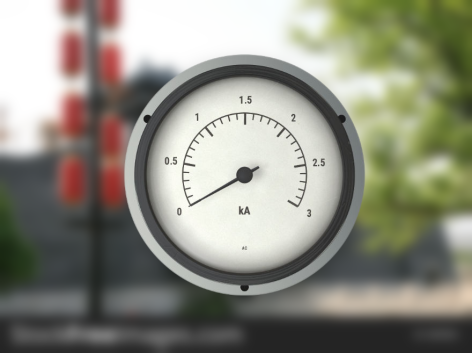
0 kA
